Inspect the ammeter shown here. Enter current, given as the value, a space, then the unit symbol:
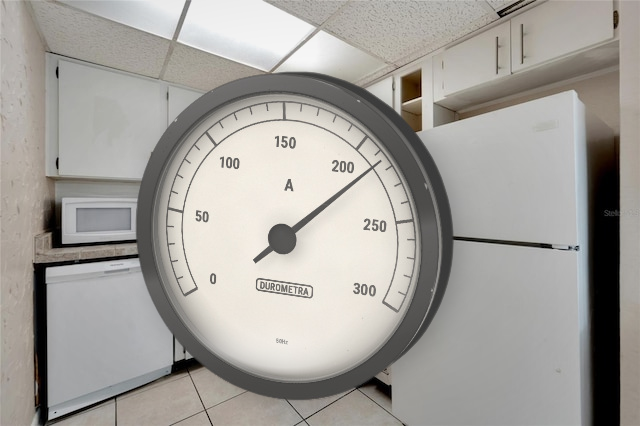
215 A
